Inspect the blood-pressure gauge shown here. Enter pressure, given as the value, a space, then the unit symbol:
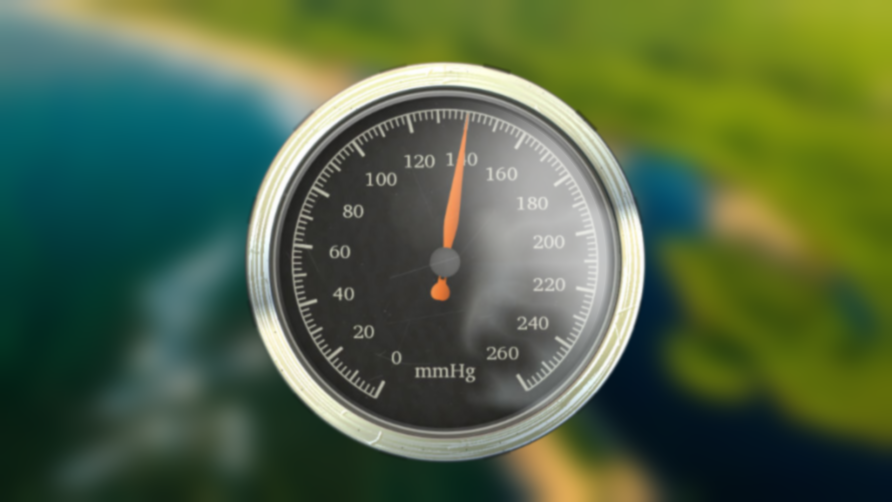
140 mmHg
